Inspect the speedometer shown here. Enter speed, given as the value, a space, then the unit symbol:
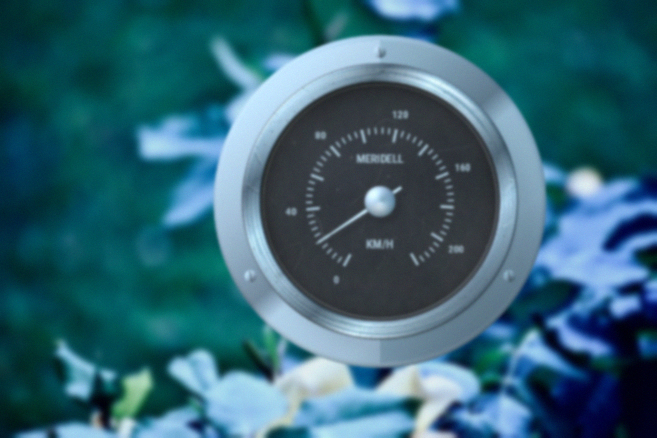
20 km/h
